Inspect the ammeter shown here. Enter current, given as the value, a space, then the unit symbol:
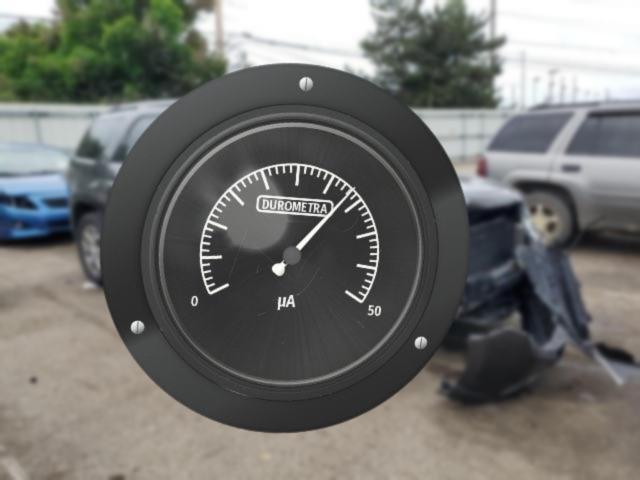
33 µA
